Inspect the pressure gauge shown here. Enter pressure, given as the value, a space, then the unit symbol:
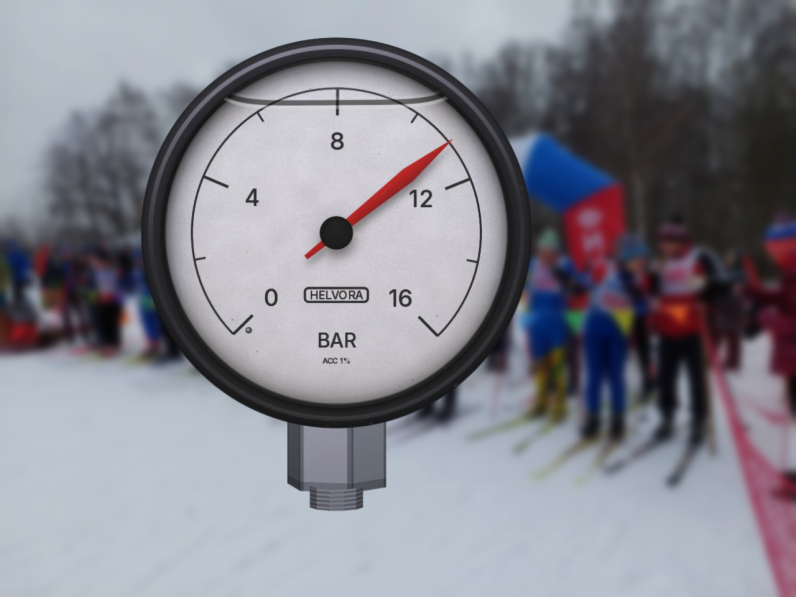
11 bar
